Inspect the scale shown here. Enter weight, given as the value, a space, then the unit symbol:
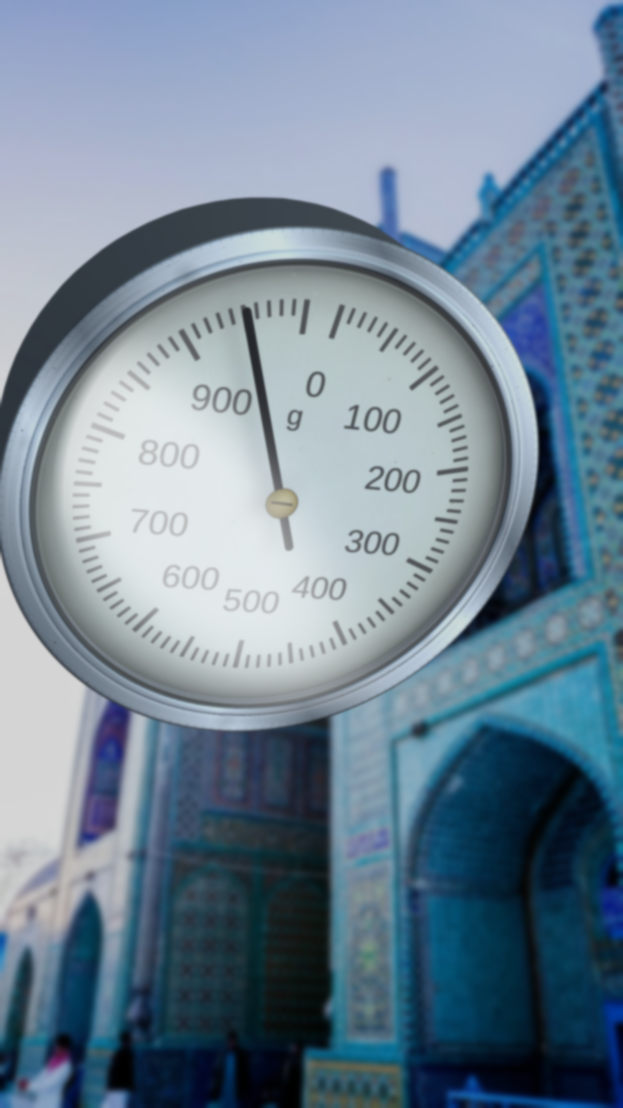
950 g
